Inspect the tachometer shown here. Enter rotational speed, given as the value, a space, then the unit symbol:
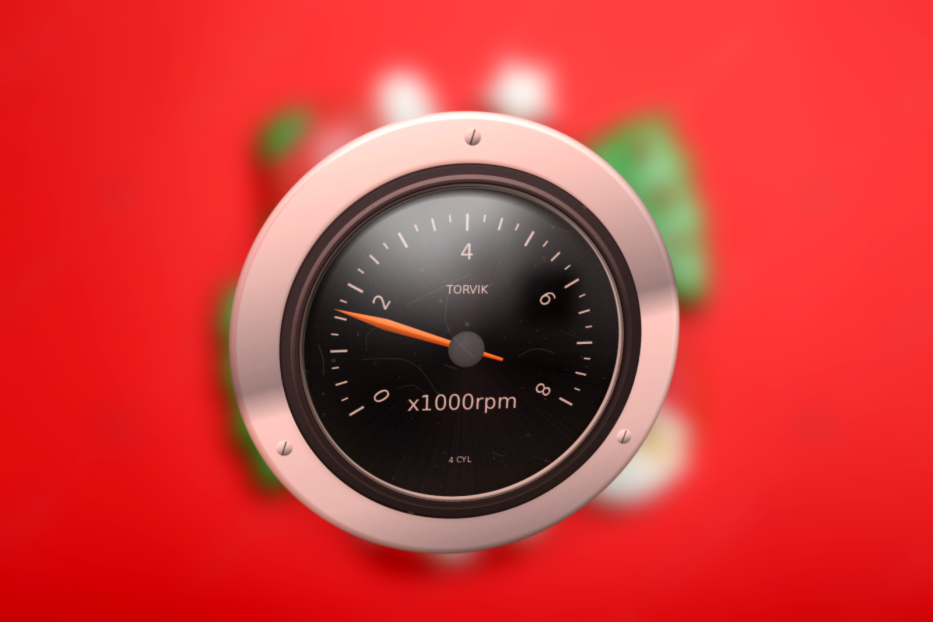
1625 rpm
